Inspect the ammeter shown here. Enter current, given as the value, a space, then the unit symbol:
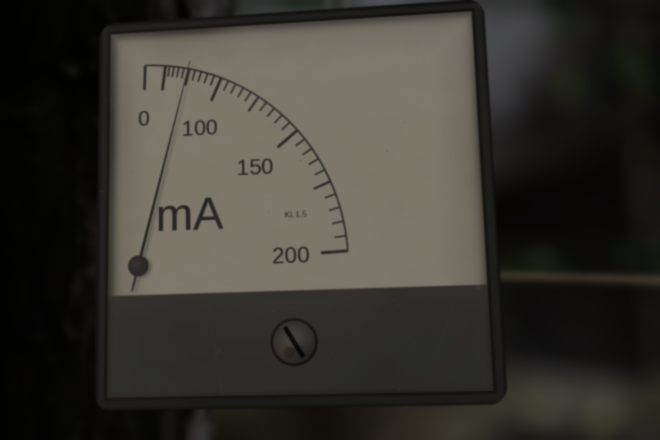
75 mA
